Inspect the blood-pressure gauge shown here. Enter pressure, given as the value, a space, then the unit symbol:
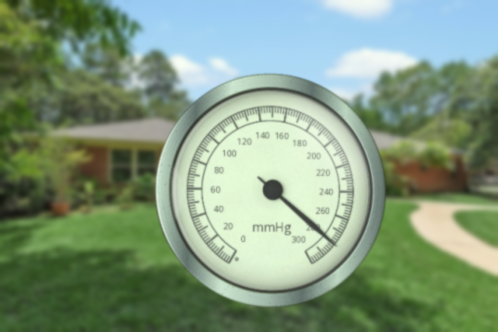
280 mmHg
